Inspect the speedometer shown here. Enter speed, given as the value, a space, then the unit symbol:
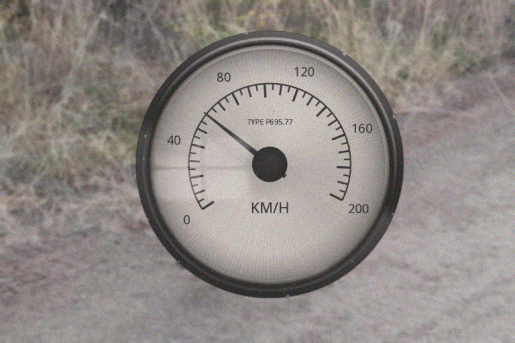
60 km/h
